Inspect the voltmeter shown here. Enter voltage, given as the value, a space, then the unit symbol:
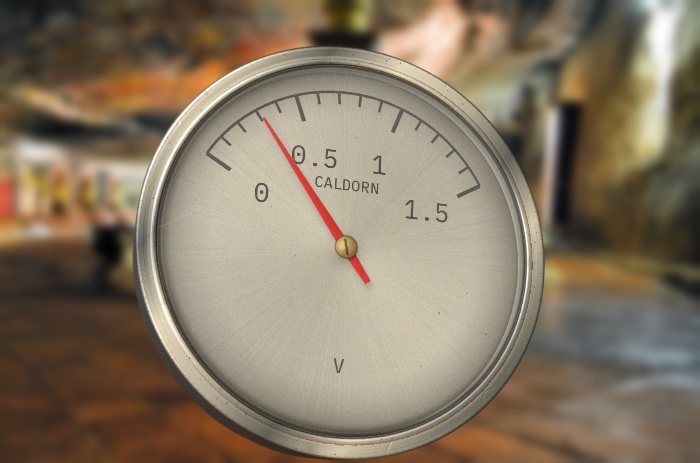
0.3 V
